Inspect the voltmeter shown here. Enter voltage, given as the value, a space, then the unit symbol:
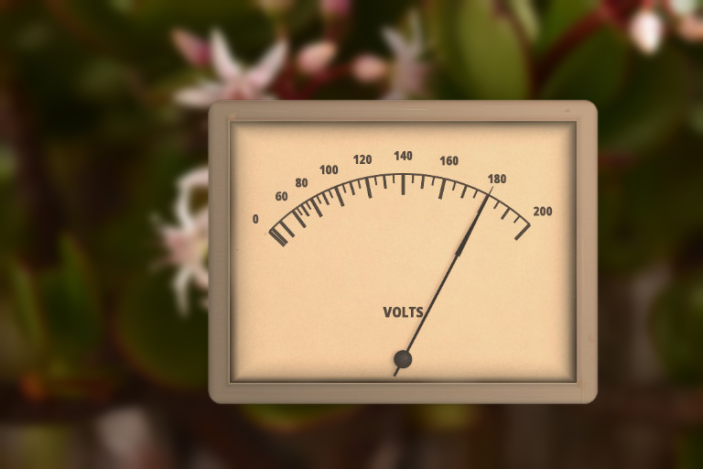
180 V
